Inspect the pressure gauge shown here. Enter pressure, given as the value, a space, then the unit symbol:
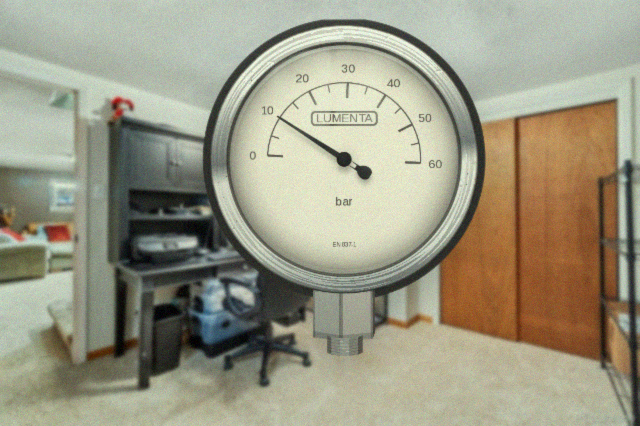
10 bar
